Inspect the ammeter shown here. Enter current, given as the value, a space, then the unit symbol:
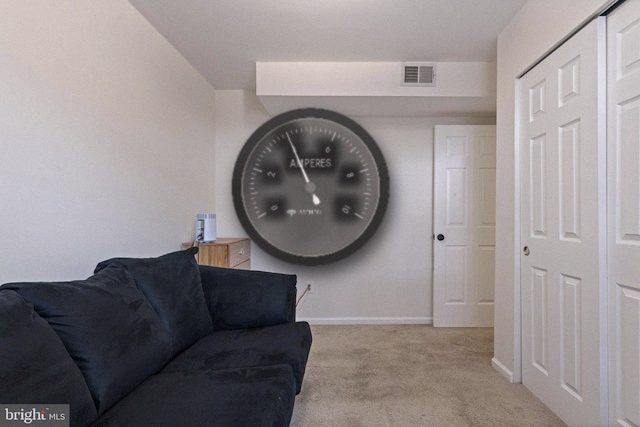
4 A
